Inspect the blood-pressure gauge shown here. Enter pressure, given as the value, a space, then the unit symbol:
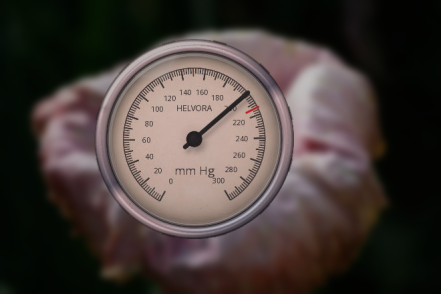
200 mmHg
